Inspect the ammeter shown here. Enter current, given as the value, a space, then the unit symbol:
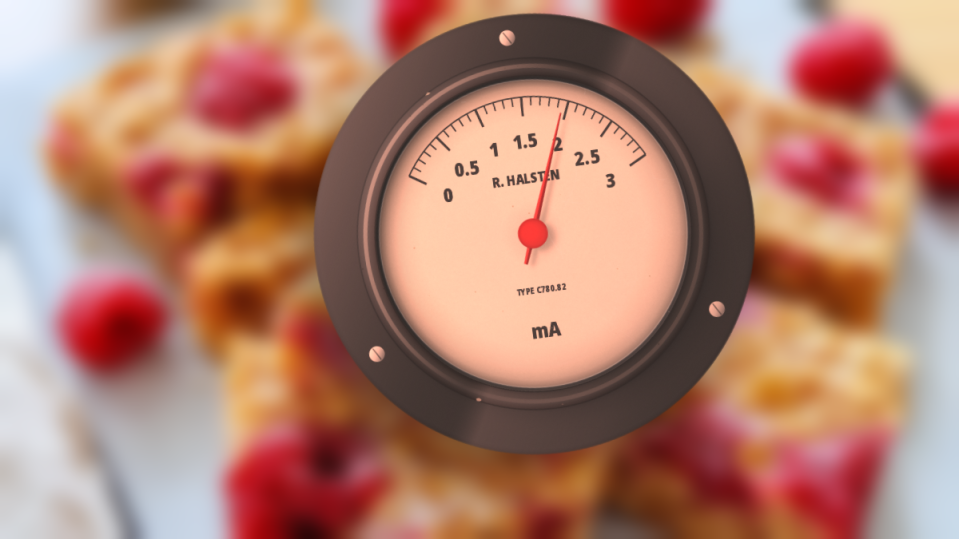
1.95 mA
